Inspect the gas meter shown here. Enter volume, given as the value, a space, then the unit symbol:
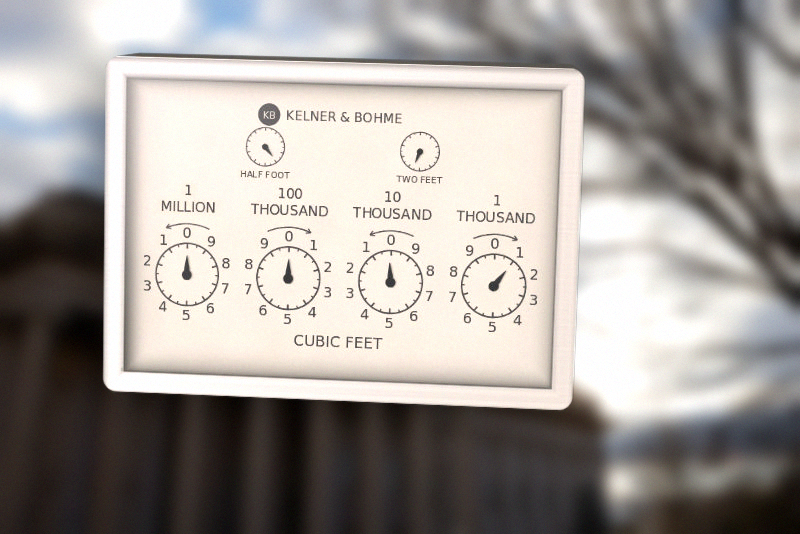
100 ft³
